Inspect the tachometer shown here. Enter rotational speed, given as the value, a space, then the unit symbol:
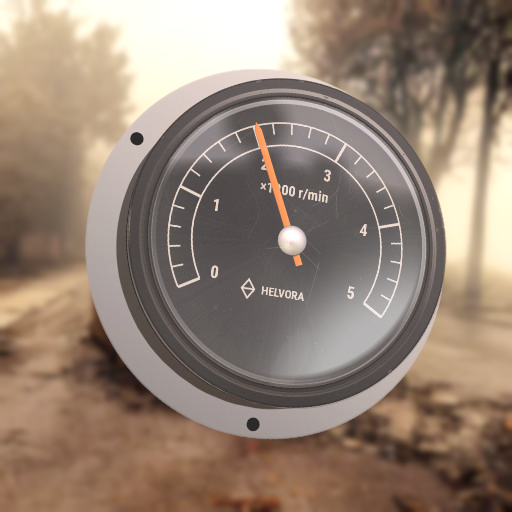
2000 rpm
